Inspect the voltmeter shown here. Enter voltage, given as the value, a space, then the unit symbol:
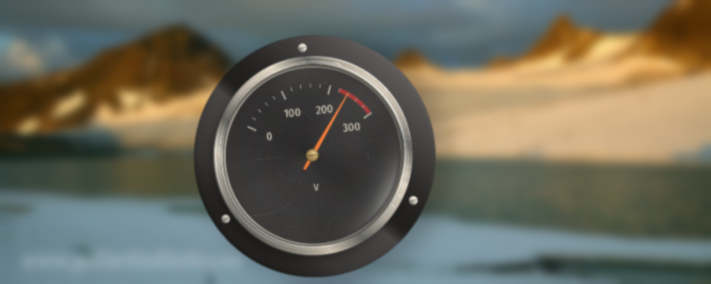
240 V
